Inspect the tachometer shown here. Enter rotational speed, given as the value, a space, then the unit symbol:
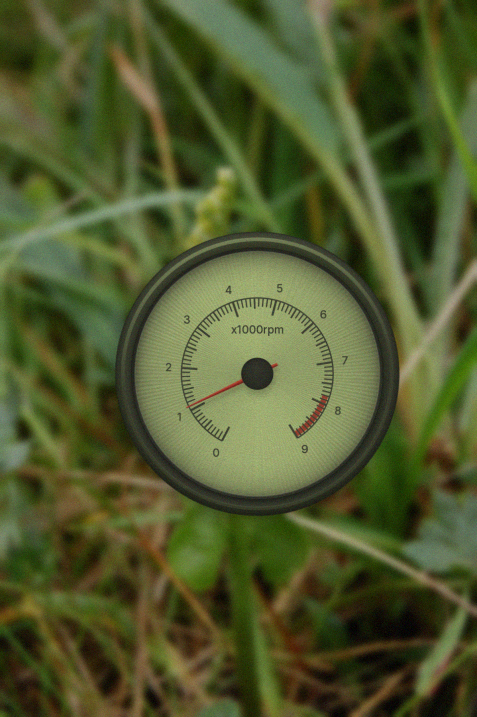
1100 rpm
